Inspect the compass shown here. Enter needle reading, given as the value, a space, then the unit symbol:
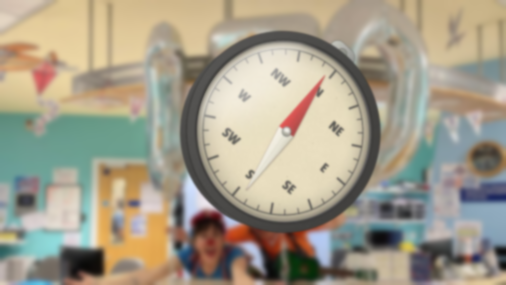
355 °
